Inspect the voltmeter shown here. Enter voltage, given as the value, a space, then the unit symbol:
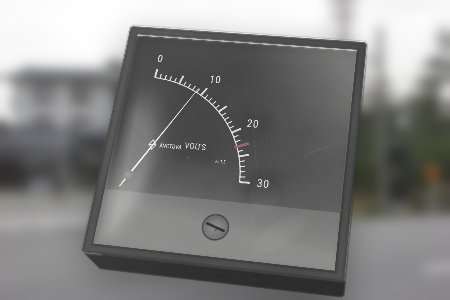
9 V
